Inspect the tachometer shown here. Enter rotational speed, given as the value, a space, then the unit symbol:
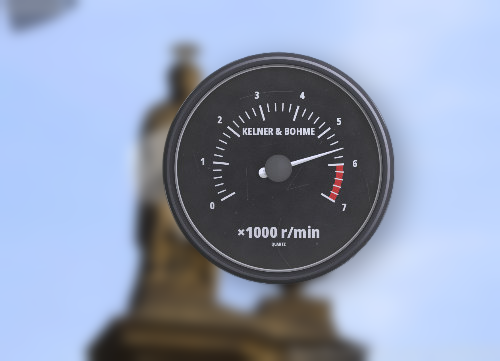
5600 rpm
